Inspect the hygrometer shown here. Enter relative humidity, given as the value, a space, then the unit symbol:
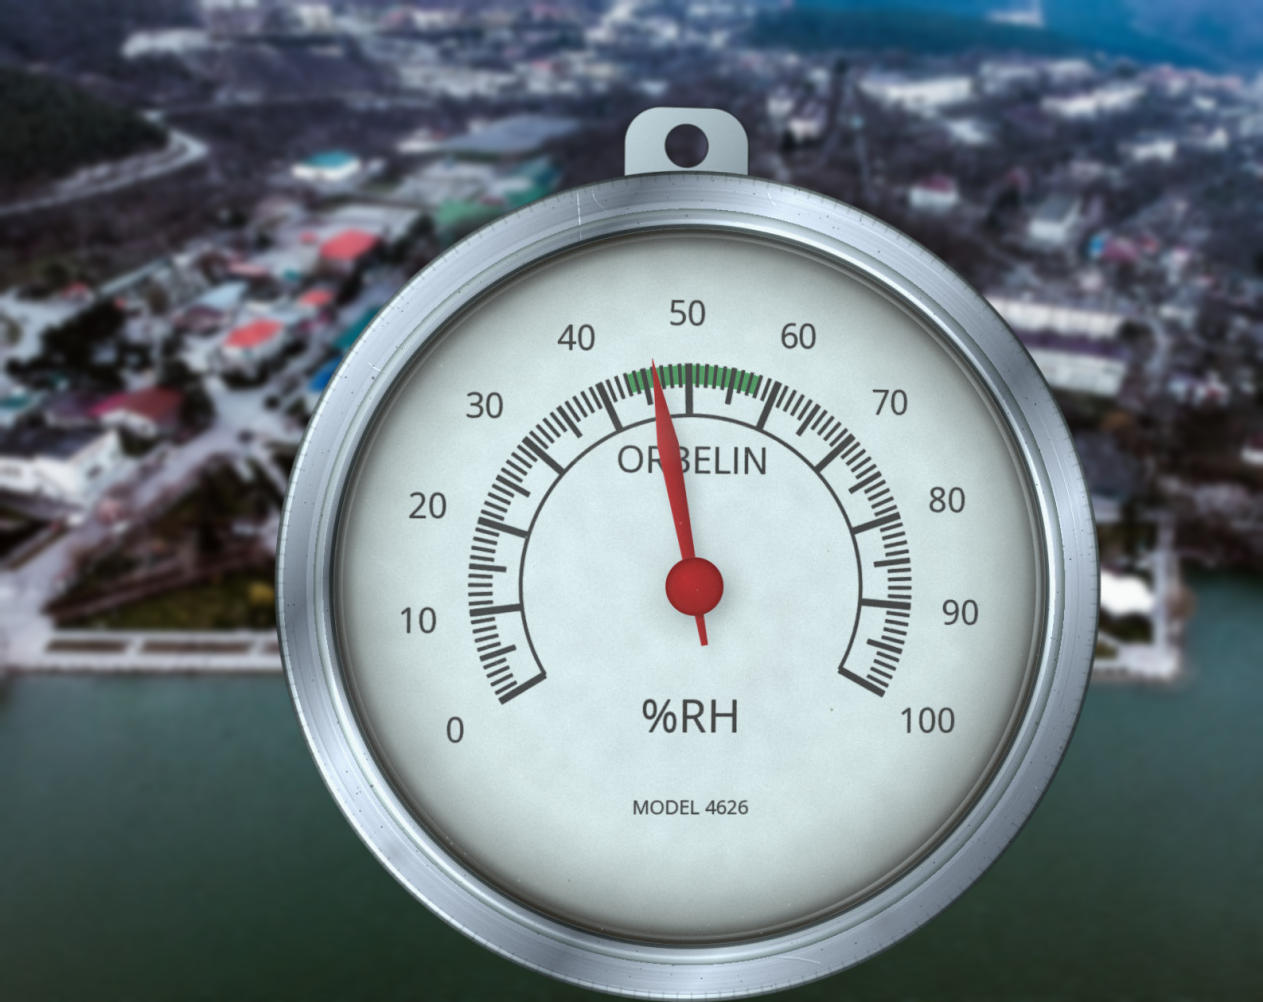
46 %
